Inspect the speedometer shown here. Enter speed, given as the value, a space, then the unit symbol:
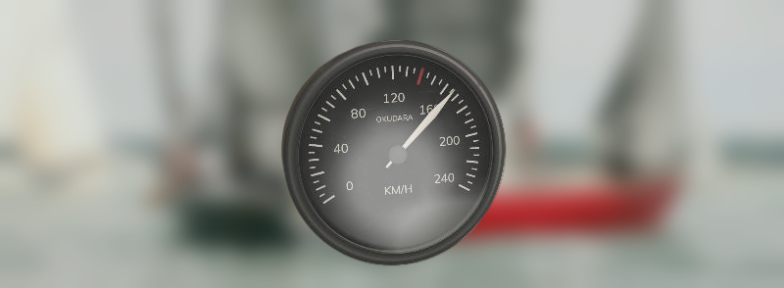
165 km/h
